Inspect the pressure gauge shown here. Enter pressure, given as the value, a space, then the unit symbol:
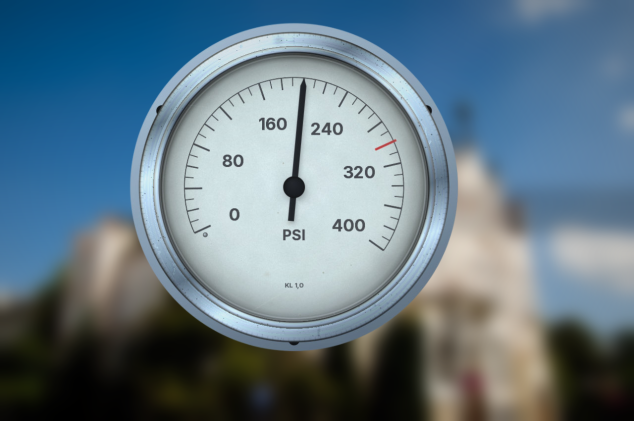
200 psi
